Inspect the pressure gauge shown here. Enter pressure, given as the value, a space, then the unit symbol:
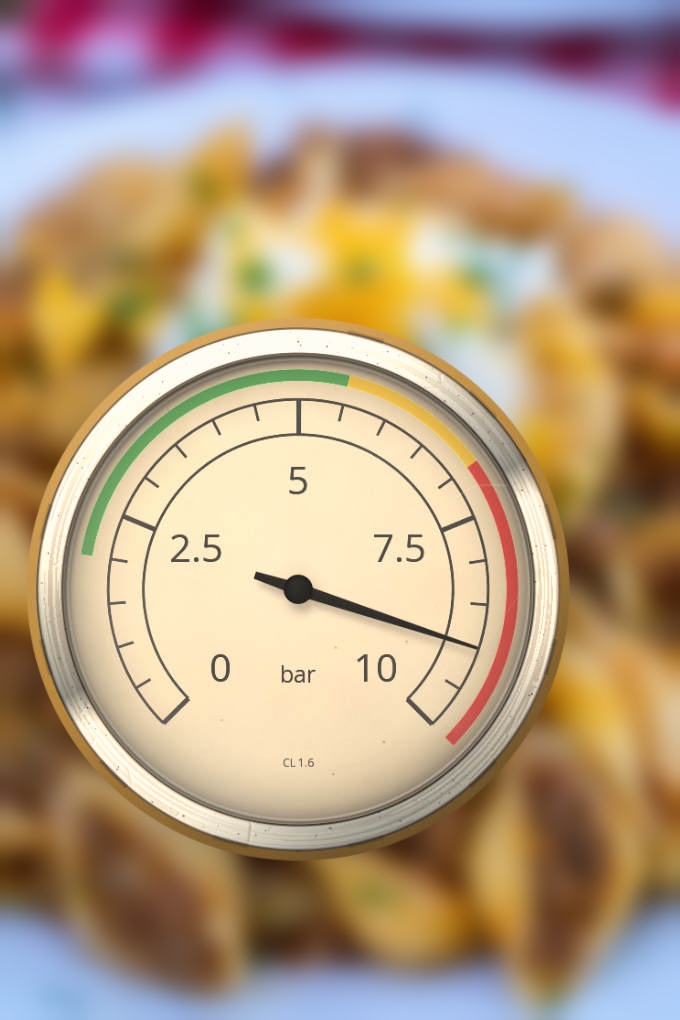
9 bar
